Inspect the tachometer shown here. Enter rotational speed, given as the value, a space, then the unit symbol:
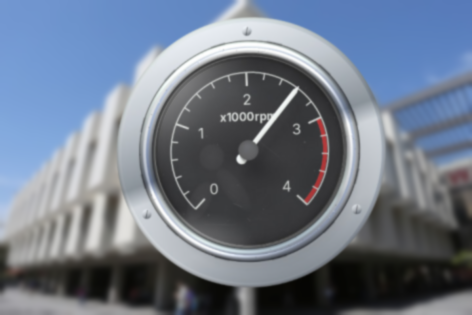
2600 rpm
